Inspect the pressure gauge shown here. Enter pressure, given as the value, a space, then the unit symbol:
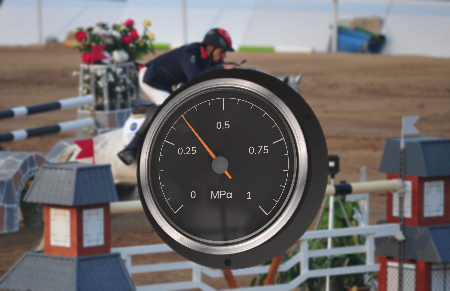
0.35 MPa
